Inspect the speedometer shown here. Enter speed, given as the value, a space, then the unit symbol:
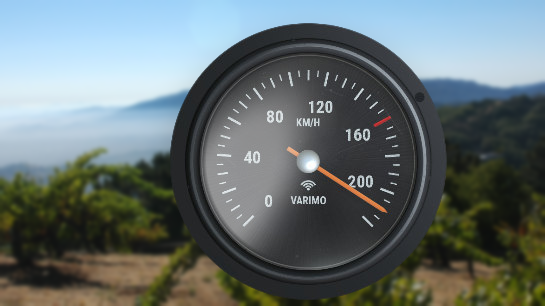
210 km/h
